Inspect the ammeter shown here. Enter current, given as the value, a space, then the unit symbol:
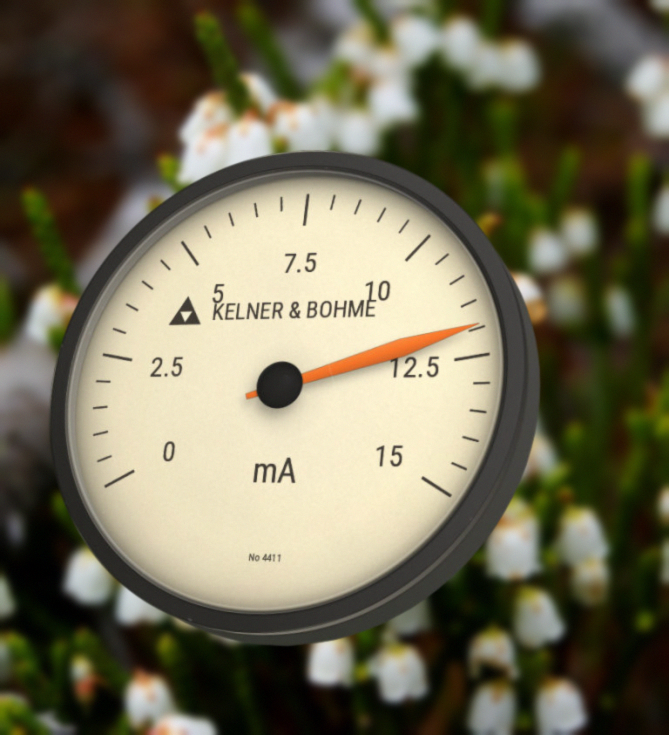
12 mA
